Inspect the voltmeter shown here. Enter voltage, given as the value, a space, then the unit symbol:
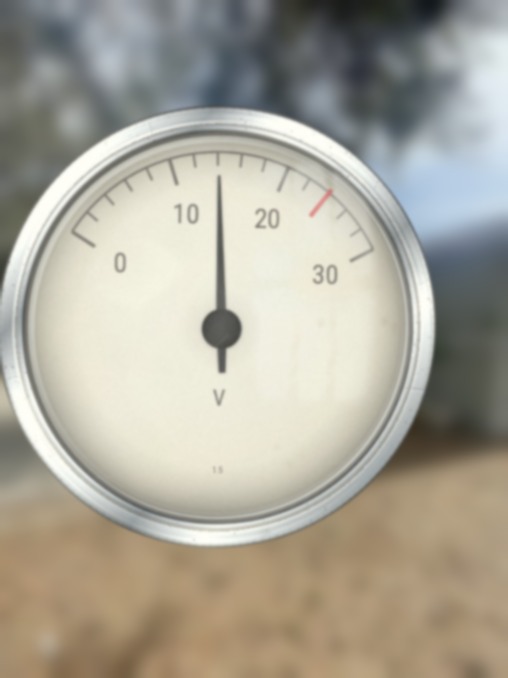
14 V
